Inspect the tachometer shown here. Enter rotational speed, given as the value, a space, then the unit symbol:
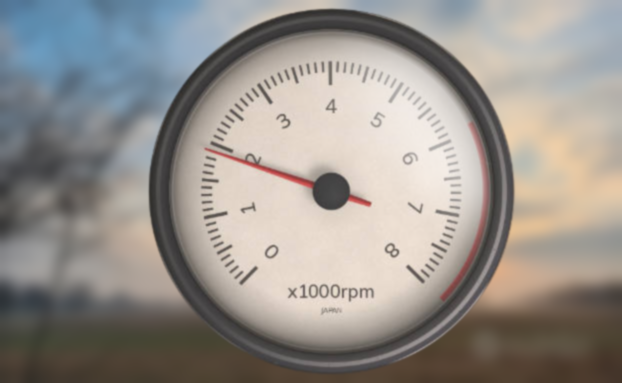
1900 rpm
